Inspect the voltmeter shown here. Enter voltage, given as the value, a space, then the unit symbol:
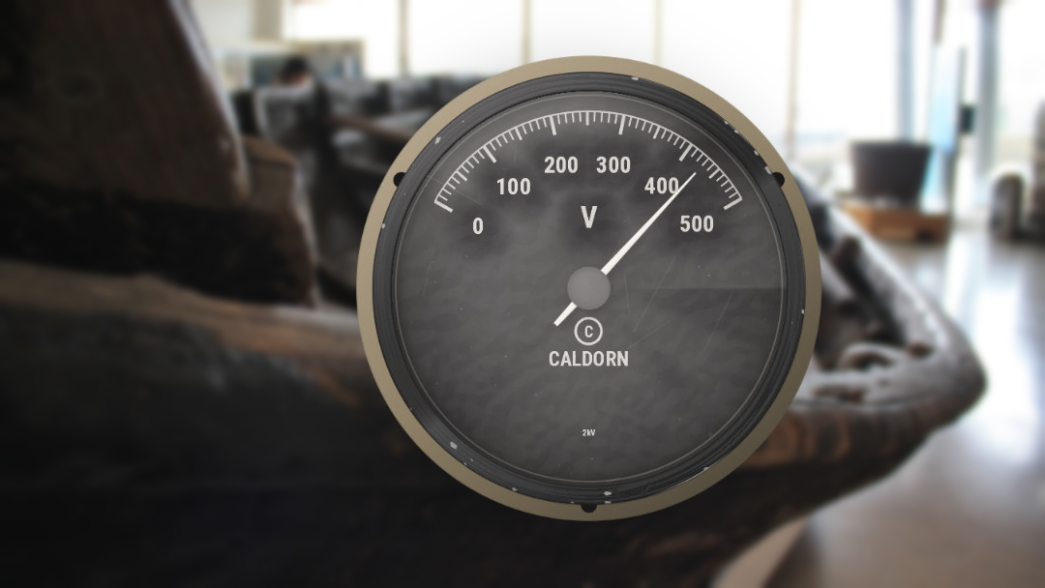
430 V
